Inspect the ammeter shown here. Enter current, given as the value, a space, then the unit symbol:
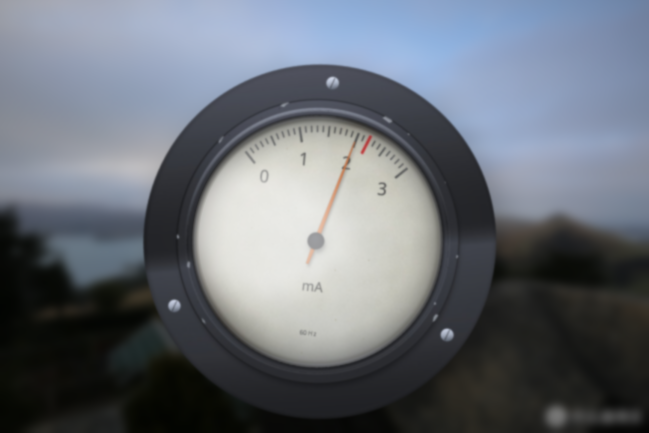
2 mA
